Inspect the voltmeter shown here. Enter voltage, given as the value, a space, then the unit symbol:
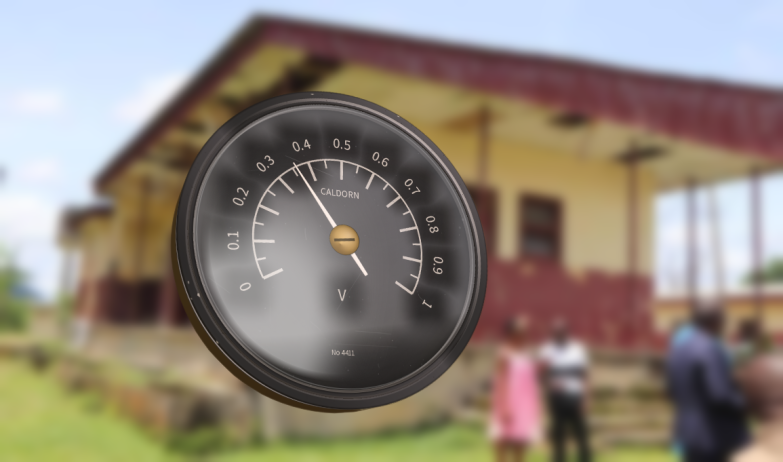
0.35 V
